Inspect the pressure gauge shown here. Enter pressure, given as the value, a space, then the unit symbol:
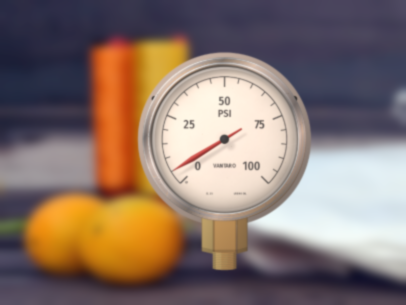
5 psi
